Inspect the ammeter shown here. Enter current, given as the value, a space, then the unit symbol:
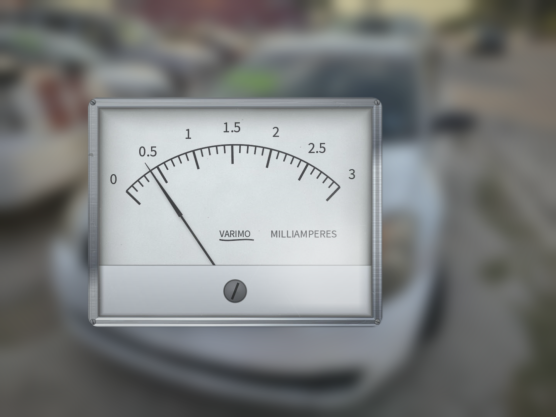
0.4 mA
